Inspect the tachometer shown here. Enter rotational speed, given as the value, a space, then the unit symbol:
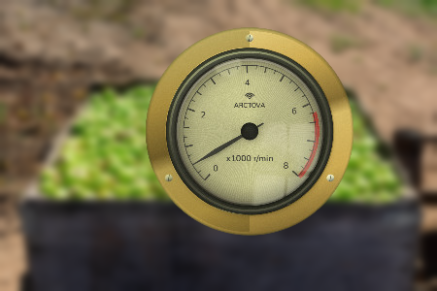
500 rpm
